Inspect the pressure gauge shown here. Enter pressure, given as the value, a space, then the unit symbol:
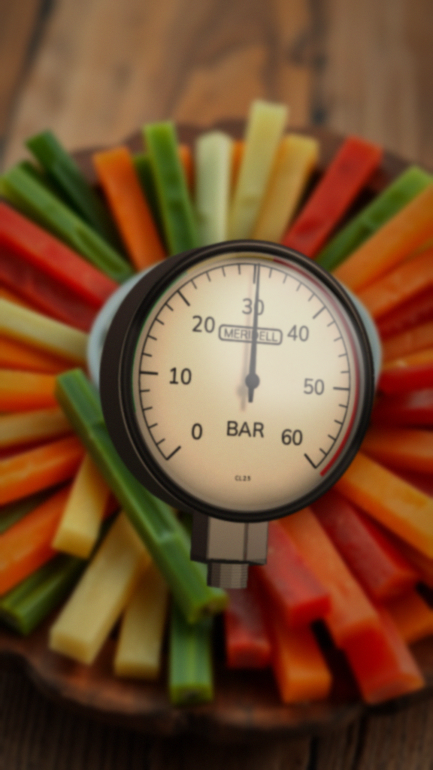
30 bar
